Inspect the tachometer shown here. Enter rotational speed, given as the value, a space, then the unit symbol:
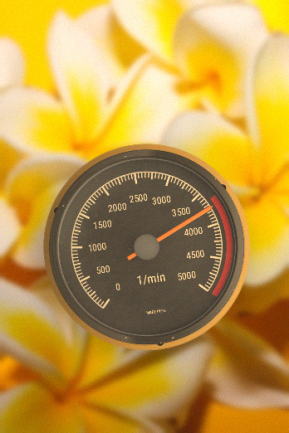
3750 rpm
